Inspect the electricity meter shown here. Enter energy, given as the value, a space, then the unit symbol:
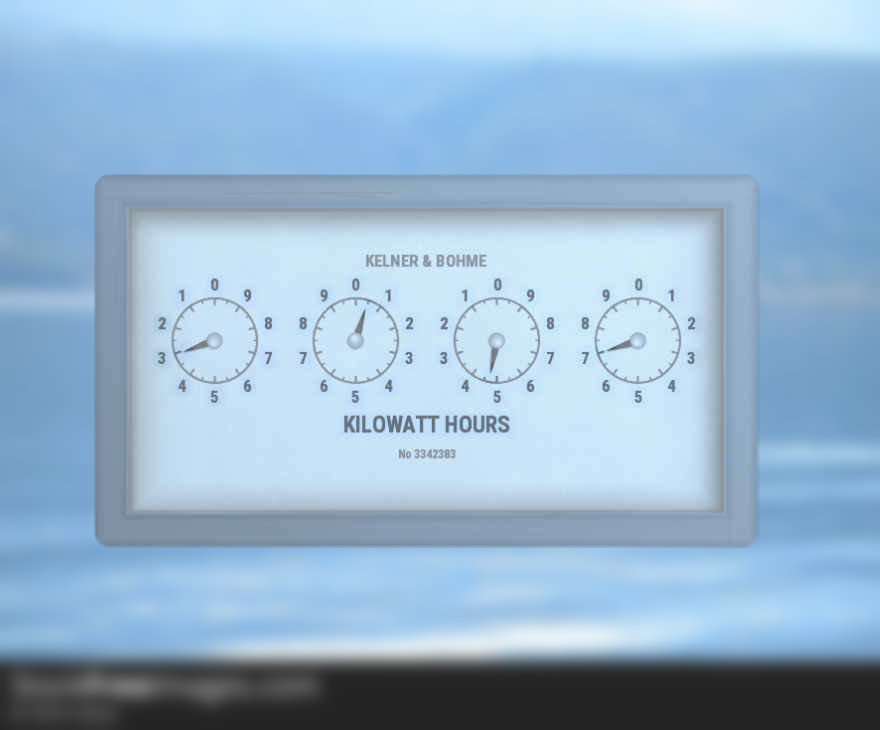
3047 kWh
